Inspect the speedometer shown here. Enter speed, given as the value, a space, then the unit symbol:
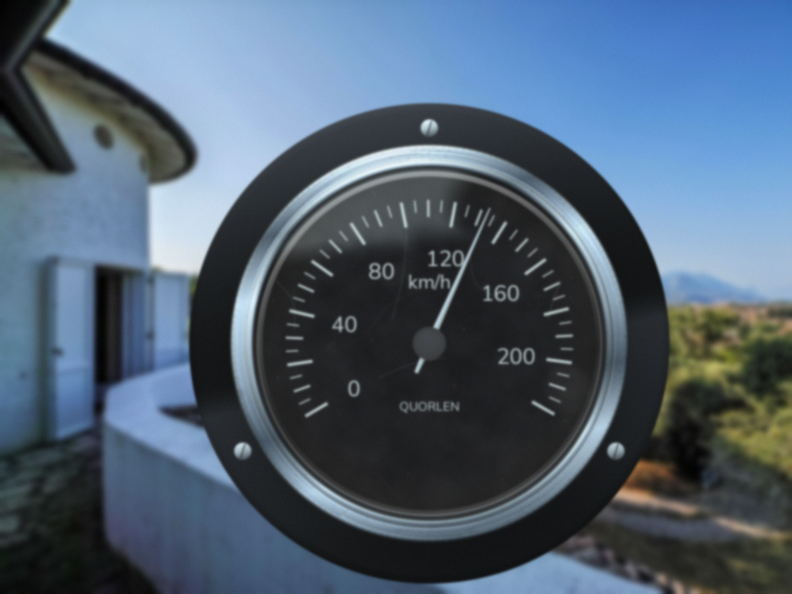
132.5 km/h
